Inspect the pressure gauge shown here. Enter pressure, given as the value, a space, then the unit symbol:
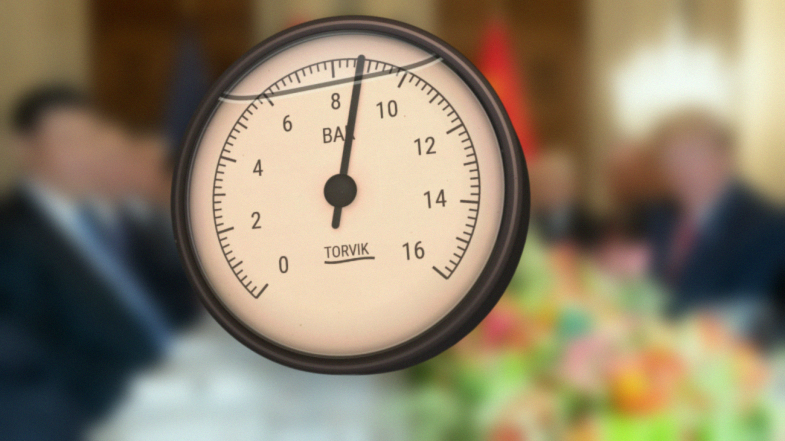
8.8 bar
